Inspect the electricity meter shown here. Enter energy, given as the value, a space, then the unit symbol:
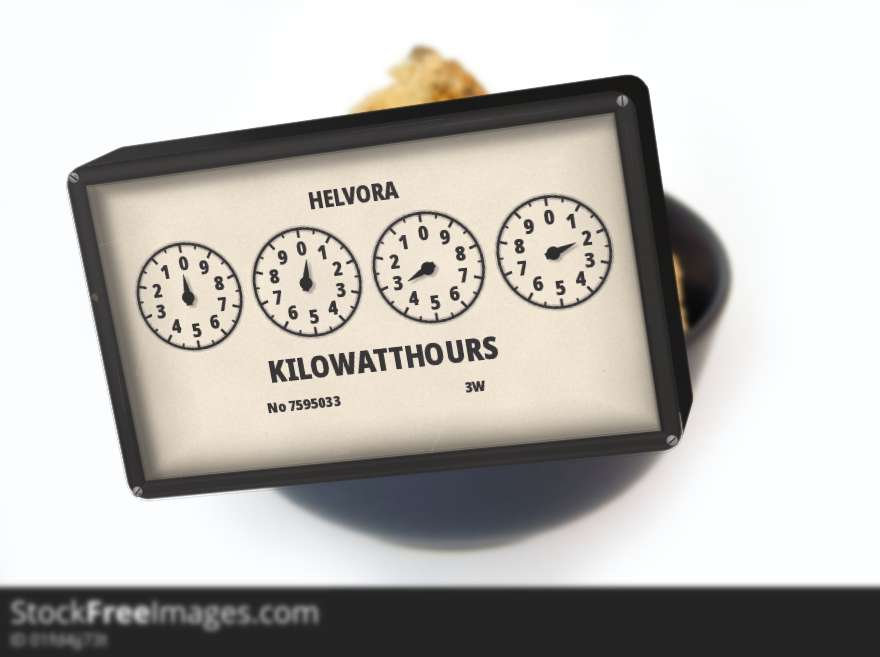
32 kWh
